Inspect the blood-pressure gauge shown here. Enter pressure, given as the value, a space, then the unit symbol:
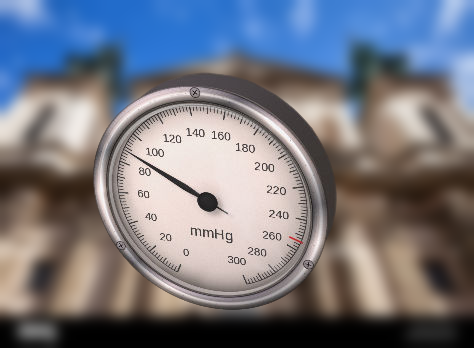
90 mmHg
